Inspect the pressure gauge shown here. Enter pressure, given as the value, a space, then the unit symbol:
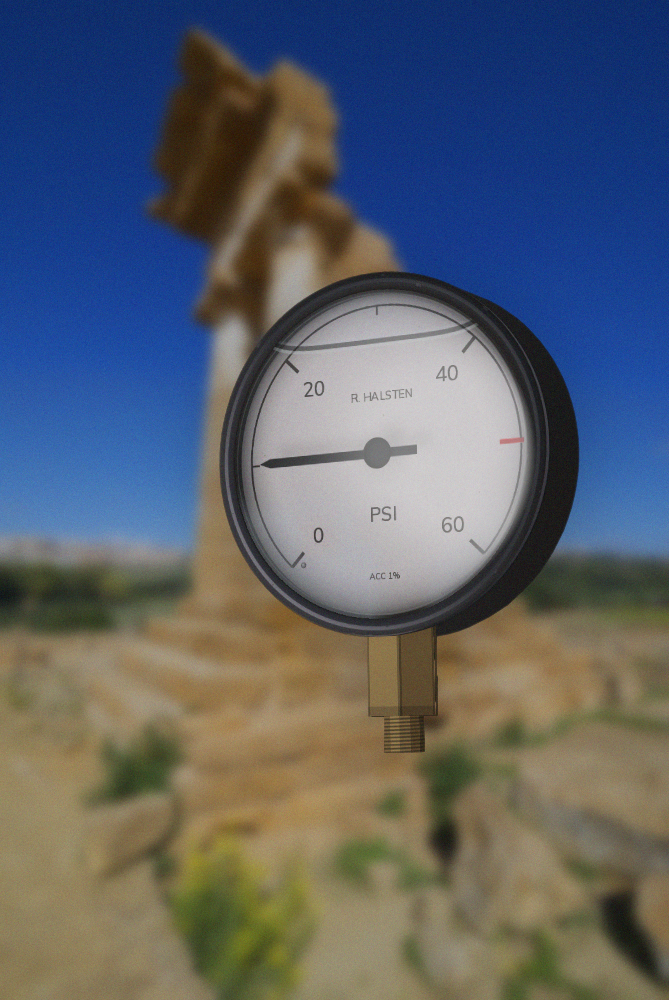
10 psi
